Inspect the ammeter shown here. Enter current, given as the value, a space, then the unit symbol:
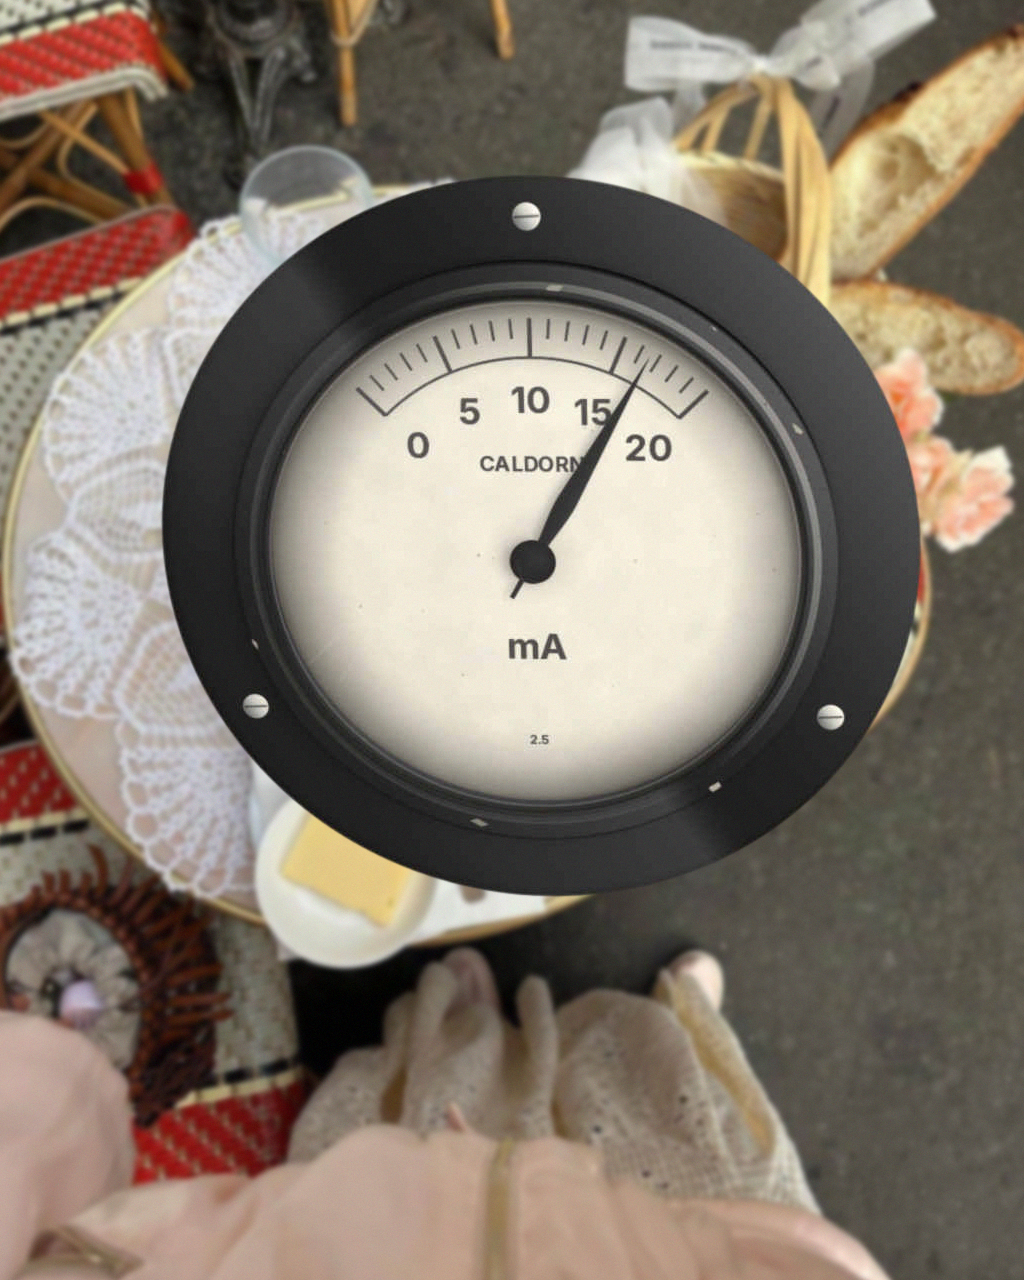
16.5 mA
